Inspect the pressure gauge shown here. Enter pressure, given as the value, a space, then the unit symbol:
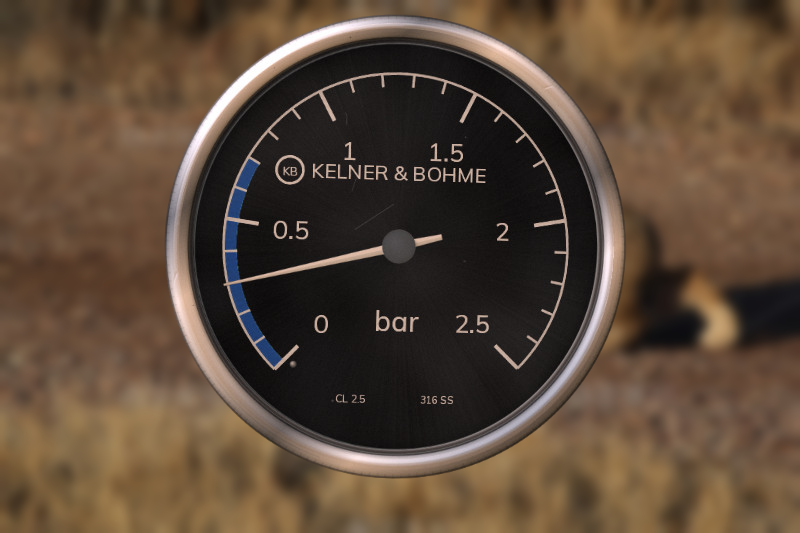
0.3 bar
